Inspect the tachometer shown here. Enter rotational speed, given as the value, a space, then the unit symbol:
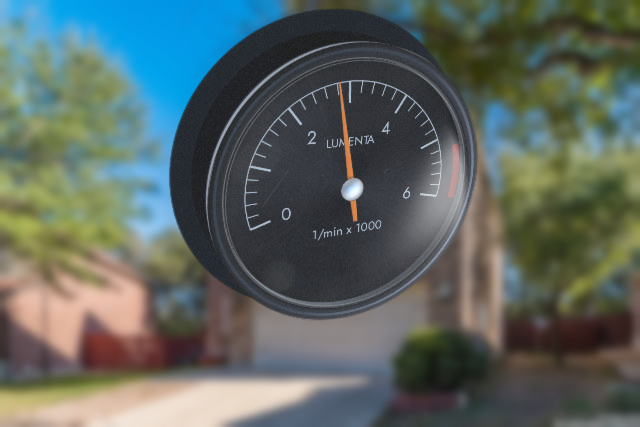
2800 rpm
